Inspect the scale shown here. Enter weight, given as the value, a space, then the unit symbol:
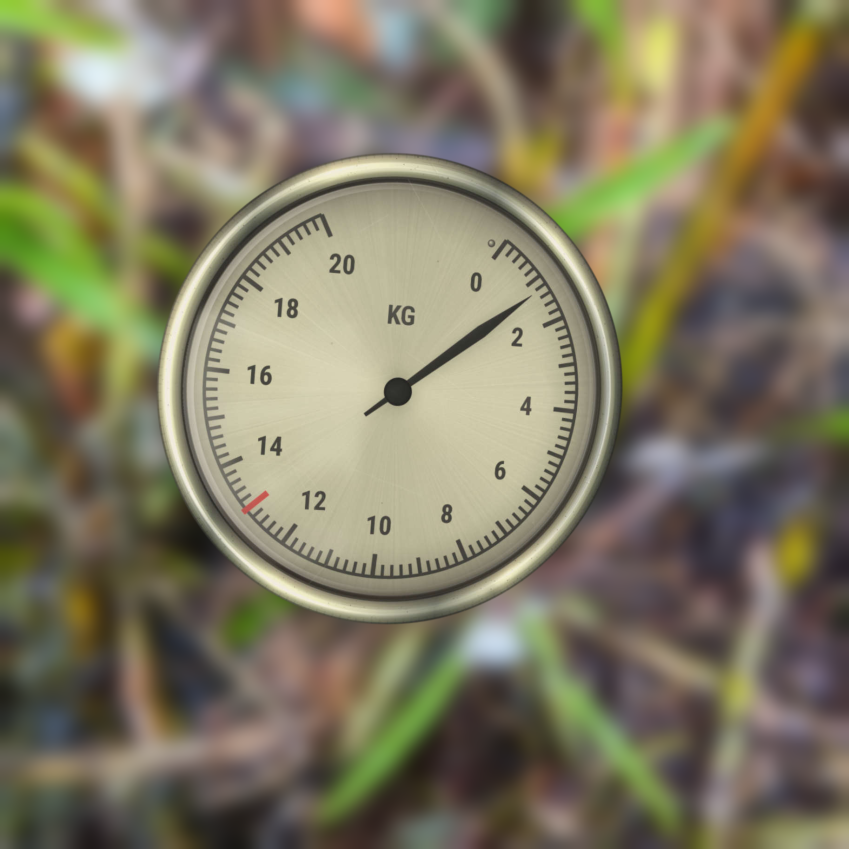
1.2 kg
